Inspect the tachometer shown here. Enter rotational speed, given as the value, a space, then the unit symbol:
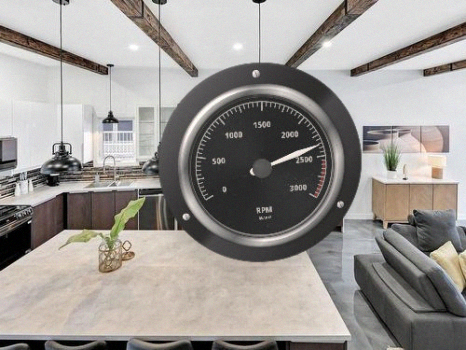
2350 rpm
